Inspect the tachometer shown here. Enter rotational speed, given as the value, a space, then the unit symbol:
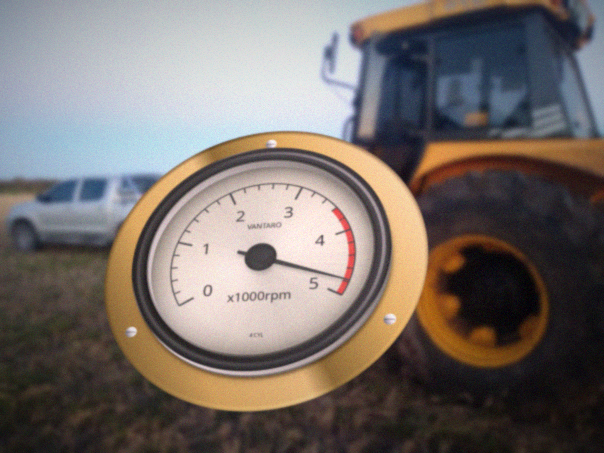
4800 rpm
